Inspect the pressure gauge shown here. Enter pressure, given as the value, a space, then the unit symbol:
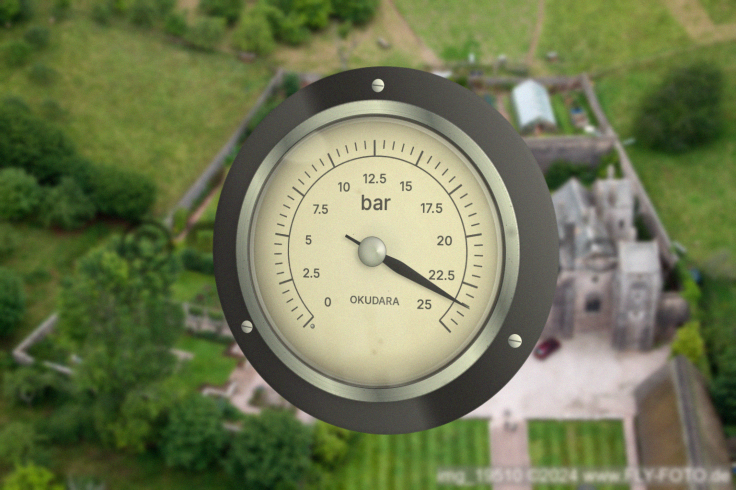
23.5 bar
